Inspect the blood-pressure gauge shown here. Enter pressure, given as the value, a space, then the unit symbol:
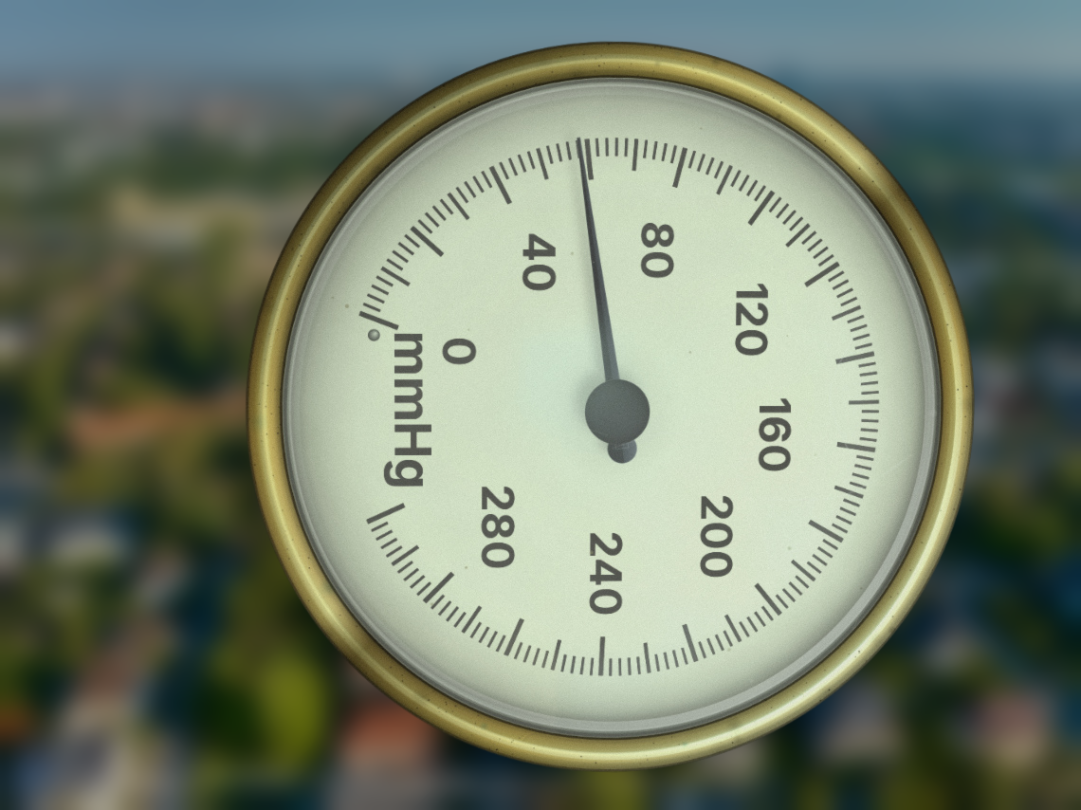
58 mmHg
